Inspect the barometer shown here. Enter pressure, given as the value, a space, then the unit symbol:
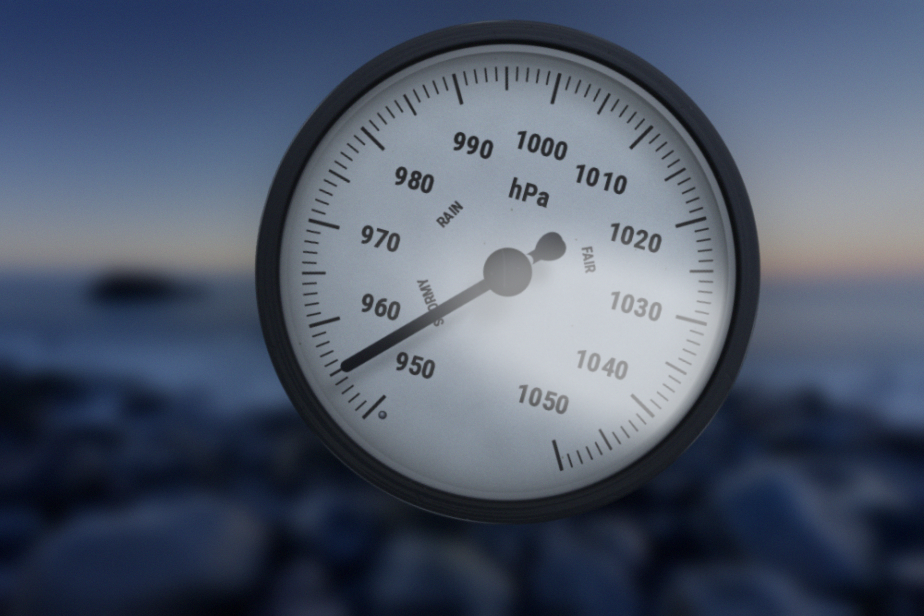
955 hPa
